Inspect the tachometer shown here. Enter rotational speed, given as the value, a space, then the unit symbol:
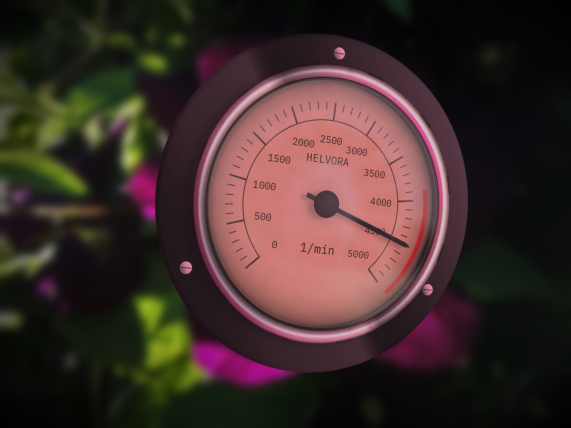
4500 rpm
